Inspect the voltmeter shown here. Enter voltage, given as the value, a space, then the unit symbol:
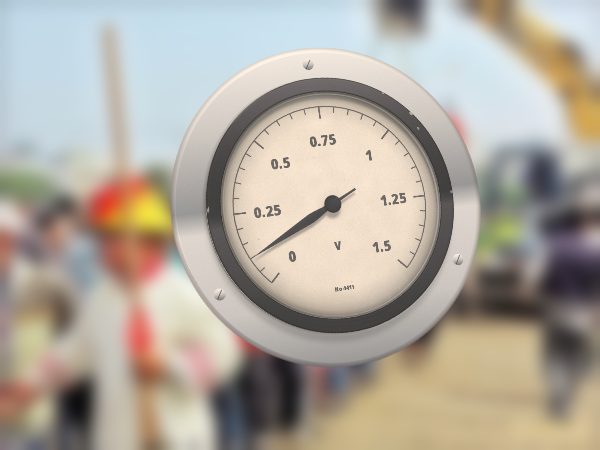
0.1 V
